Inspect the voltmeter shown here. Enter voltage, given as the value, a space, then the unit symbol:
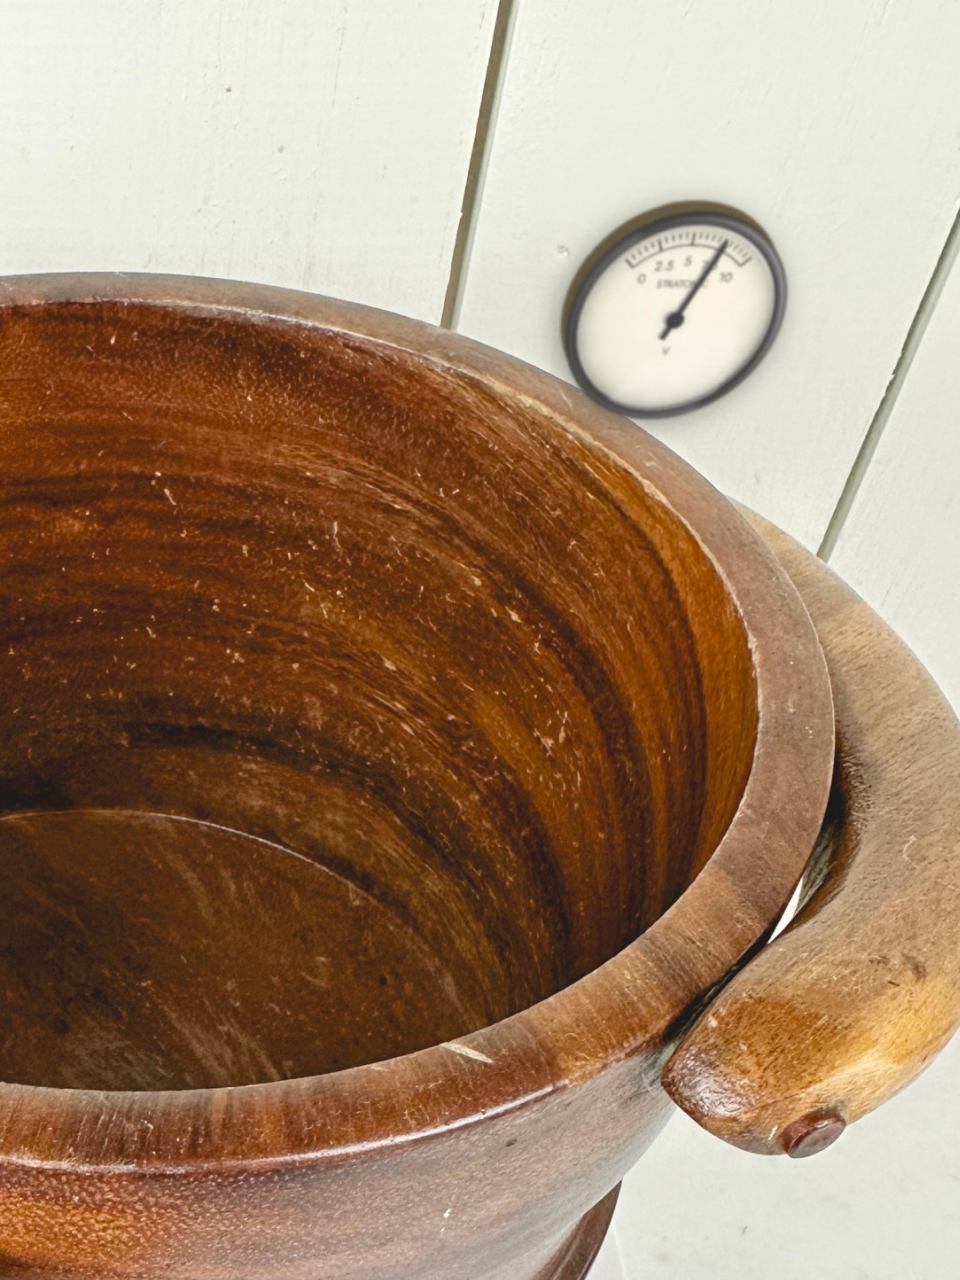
7.5 V
